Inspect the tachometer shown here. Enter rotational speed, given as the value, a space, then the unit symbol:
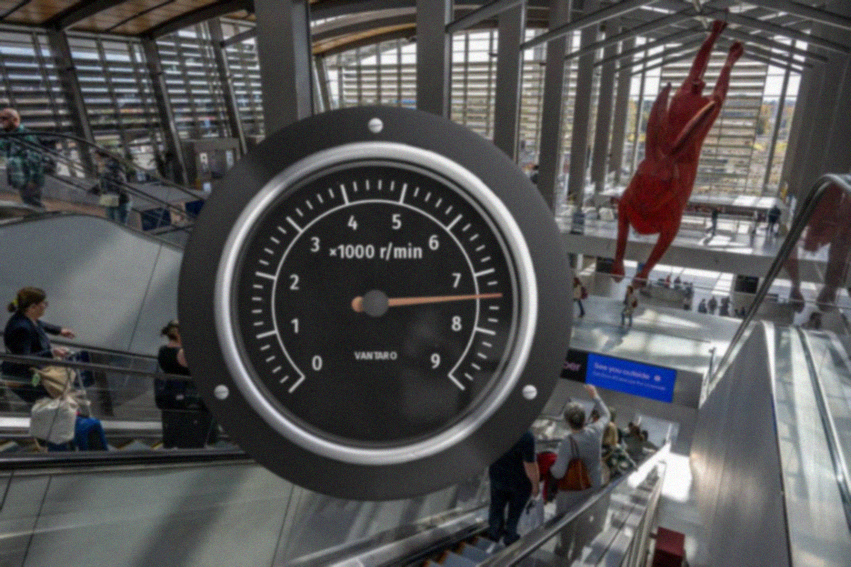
7400 rpm
